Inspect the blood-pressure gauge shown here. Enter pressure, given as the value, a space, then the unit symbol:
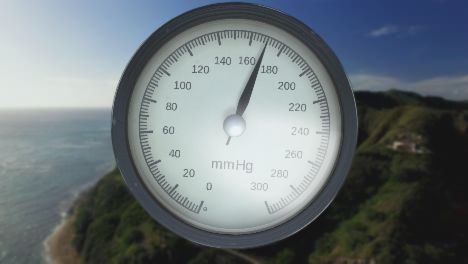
170 mmHg
